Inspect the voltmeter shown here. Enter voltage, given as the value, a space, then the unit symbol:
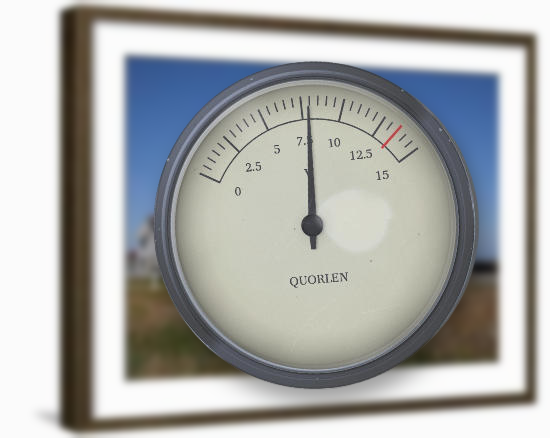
8 V
